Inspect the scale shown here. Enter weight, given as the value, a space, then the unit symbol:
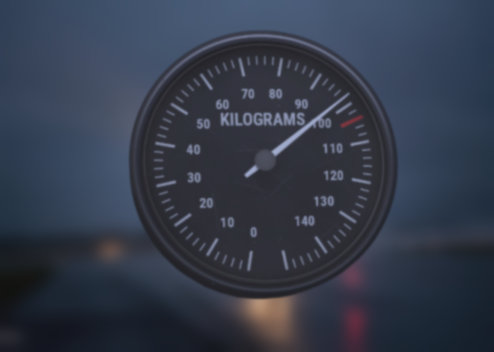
98 kg
